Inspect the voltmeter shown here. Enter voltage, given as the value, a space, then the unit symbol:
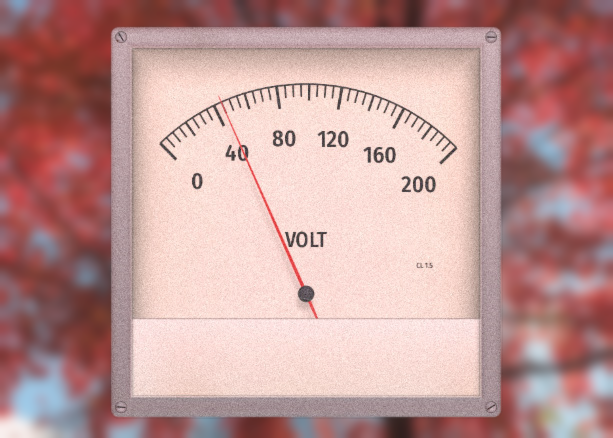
45 V
